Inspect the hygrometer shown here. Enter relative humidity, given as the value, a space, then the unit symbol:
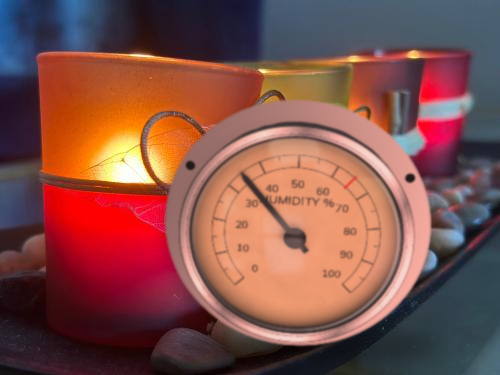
35 %
